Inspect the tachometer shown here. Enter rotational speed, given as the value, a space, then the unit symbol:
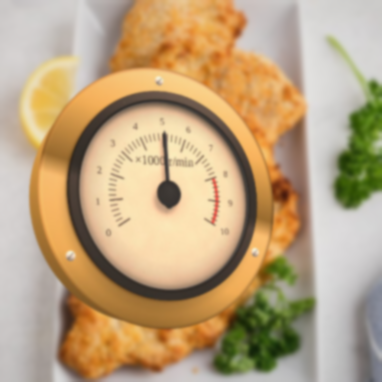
5000 rpm
